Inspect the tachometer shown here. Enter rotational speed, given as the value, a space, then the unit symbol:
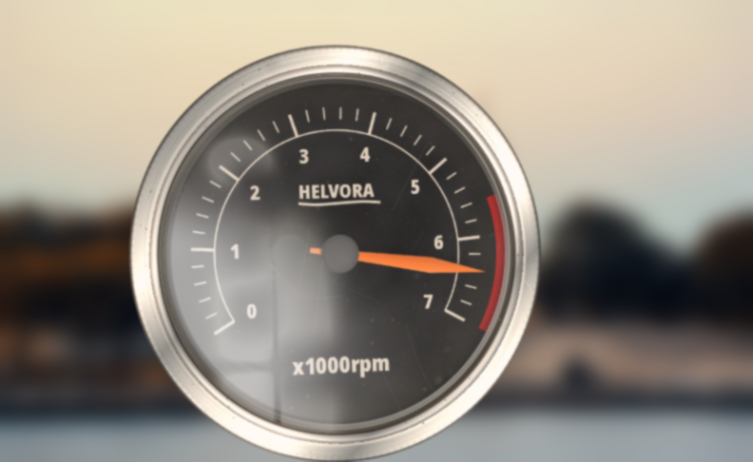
6400 rpm
